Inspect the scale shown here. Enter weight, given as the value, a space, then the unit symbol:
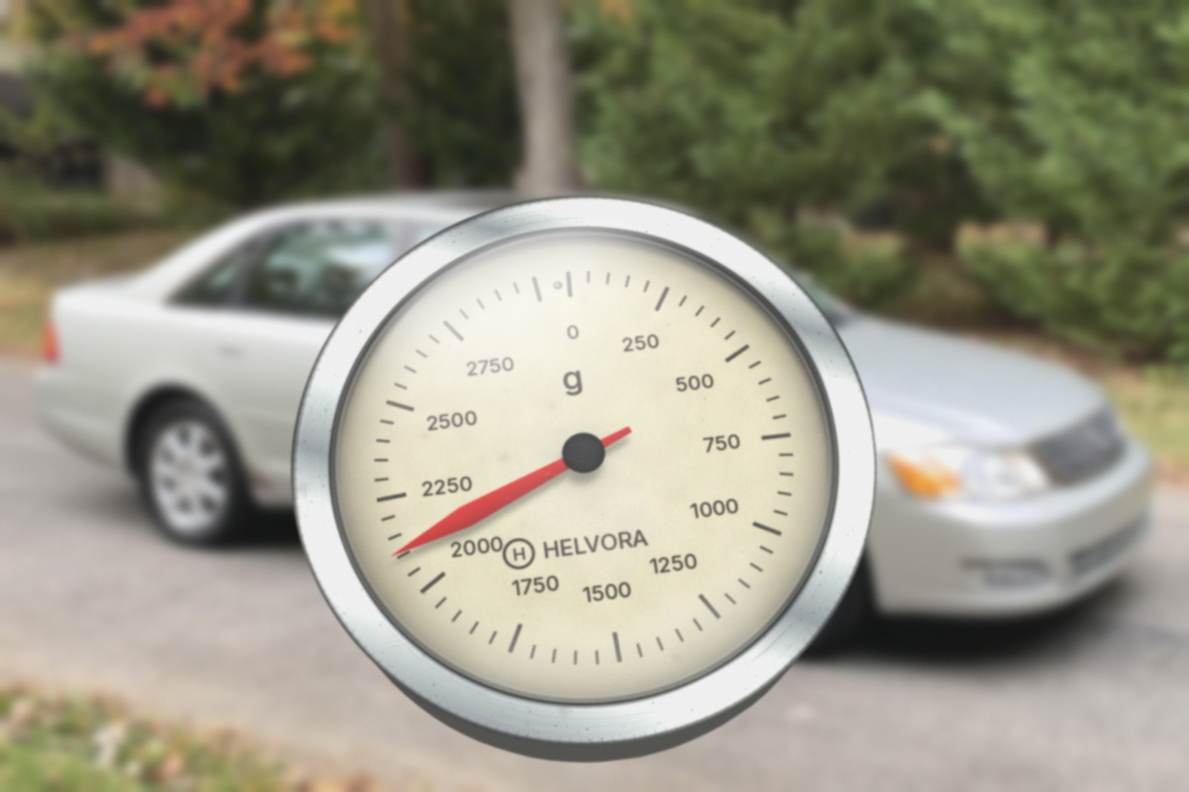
2100 g
